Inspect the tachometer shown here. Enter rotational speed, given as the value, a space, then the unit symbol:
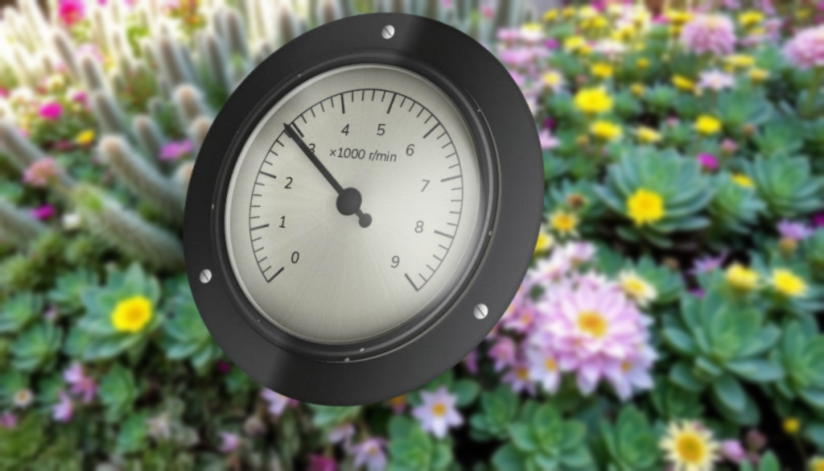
2900 rpm
